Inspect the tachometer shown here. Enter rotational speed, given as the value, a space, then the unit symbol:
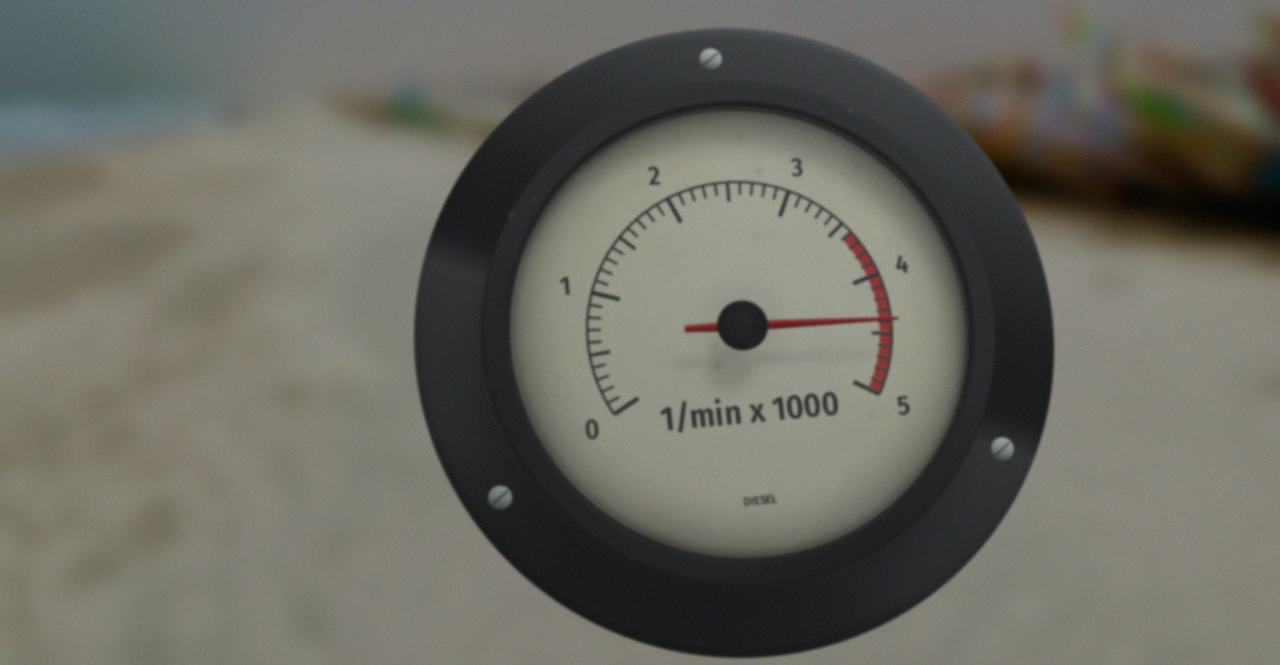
4400 rpm
